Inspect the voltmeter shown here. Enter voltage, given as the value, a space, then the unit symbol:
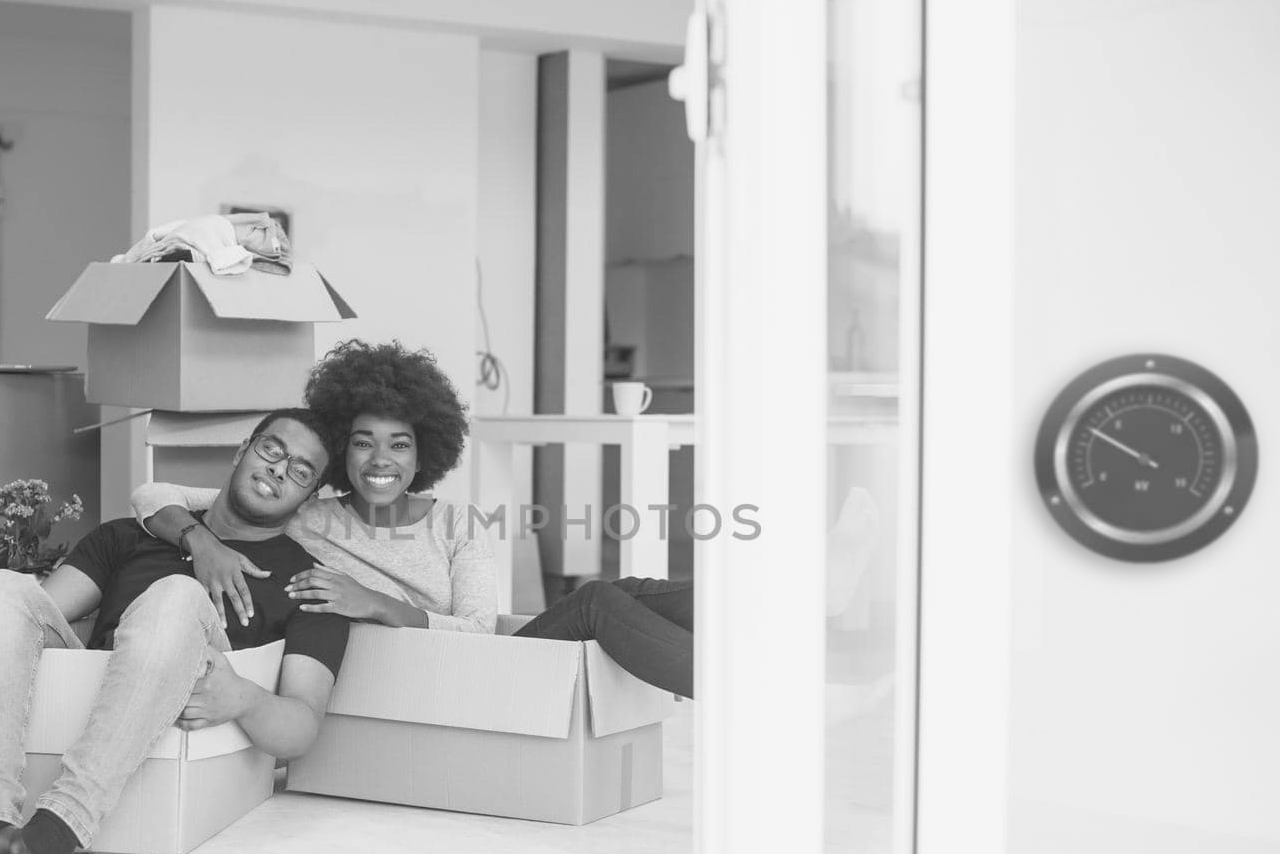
3.5 kV
